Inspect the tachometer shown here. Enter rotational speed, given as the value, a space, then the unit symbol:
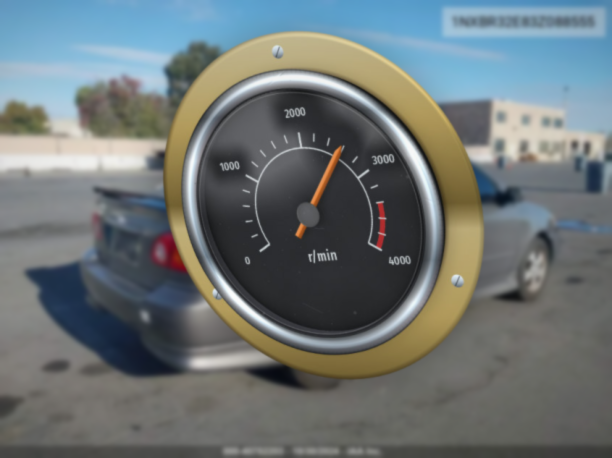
2600 rpm
